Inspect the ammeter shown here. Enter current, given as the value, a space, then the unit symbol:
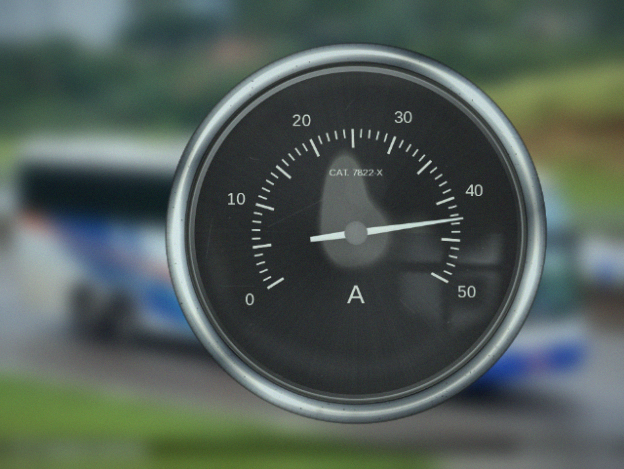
42.5 A
